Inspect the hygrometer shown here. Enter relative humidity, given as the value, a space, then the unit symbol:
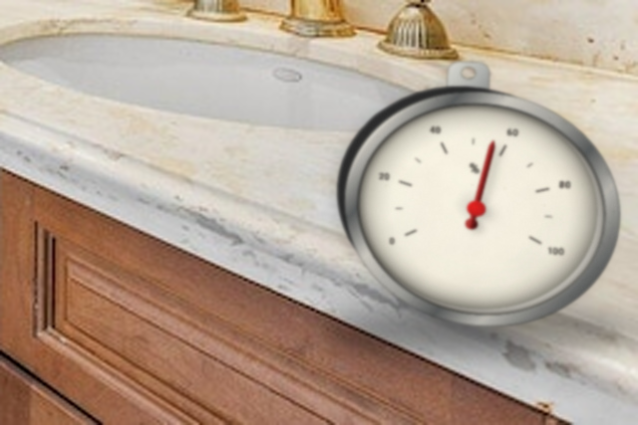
55 %
